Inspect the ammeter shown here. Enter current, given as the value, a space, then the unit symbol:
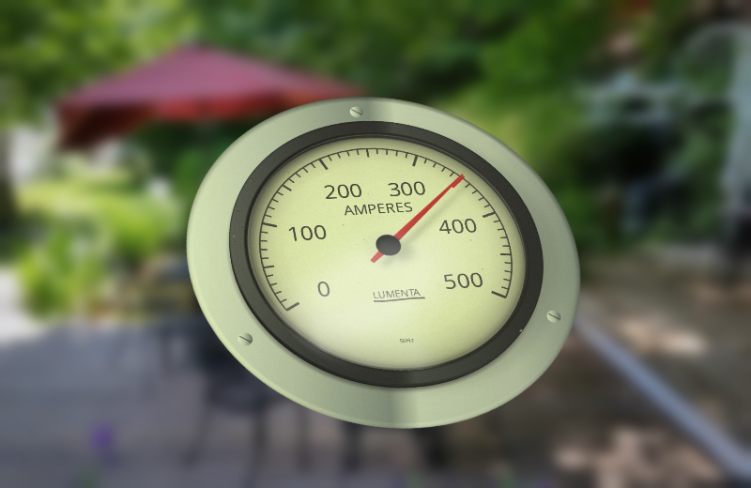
350 A
